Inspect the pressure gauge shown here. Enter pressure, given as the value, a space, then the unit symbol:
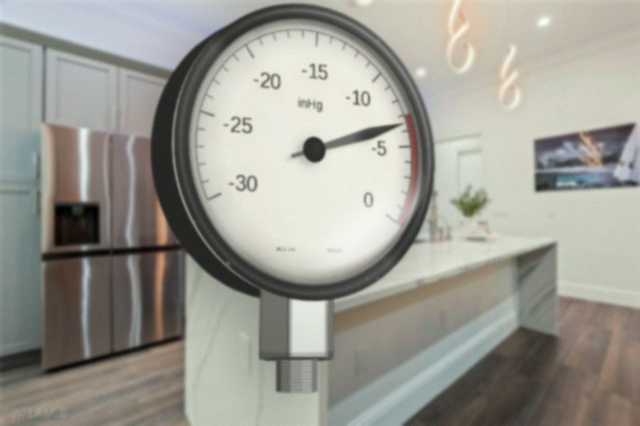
-6.5 inHg
